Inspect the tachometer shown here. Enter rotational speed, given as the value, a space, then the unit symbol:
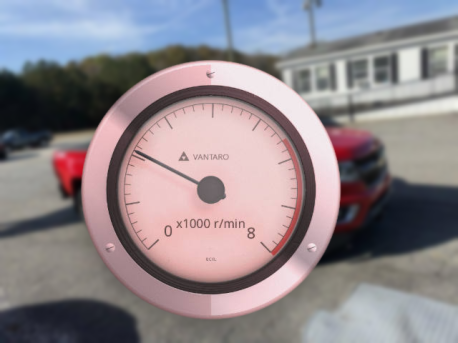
2100 rpm
